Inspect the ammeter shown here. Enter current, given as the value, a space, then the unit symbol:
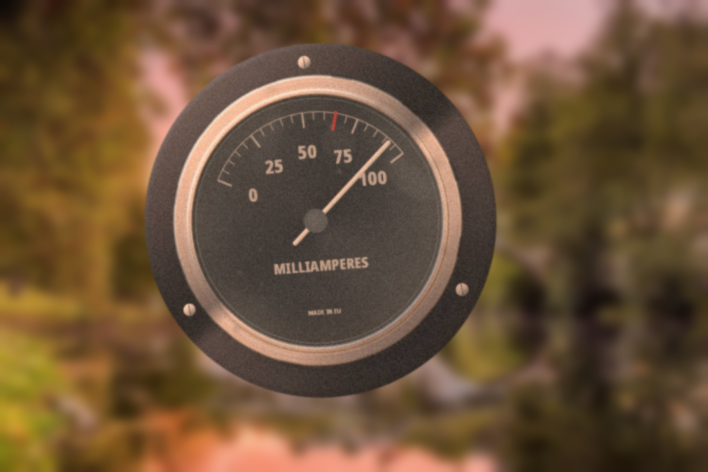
92.5 mA
